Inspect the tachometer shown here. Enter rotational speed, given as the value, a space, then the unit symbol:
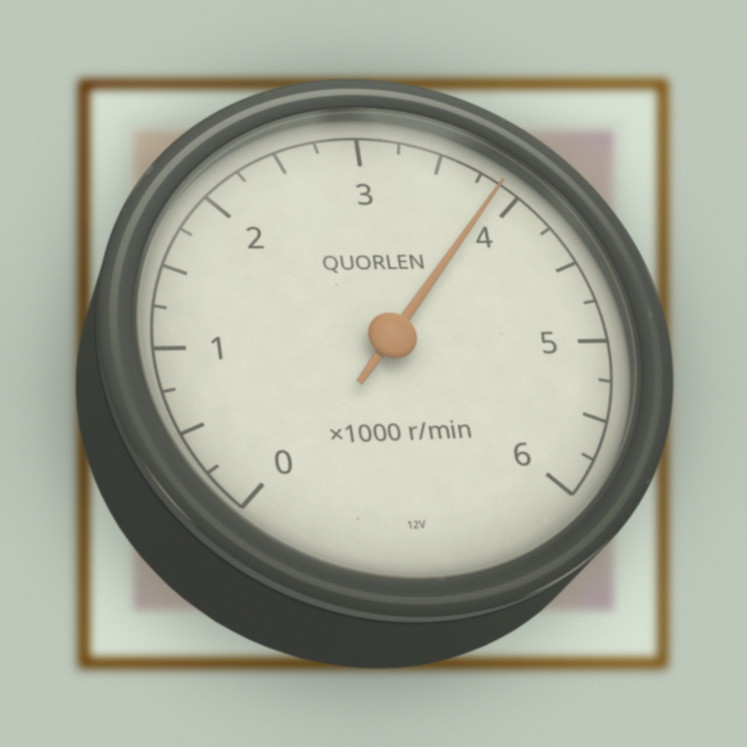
3875 rpm
